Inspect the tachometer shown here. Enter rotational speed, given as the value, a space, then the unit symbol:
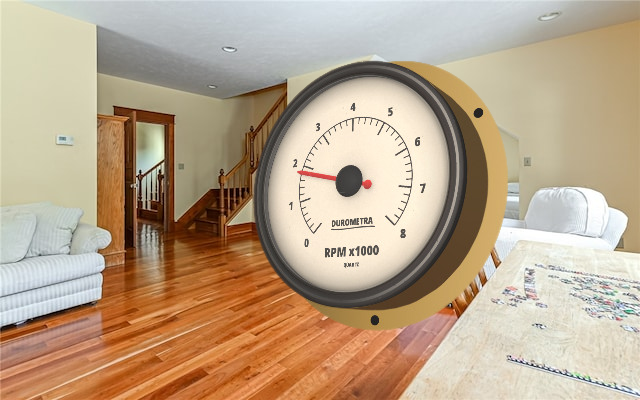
1800 rpm
